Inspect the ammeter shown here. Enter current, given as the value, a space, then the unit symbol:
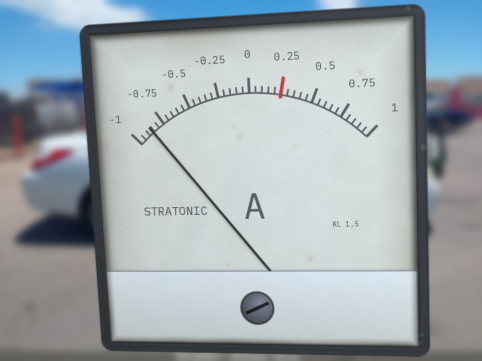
-0.85 A
